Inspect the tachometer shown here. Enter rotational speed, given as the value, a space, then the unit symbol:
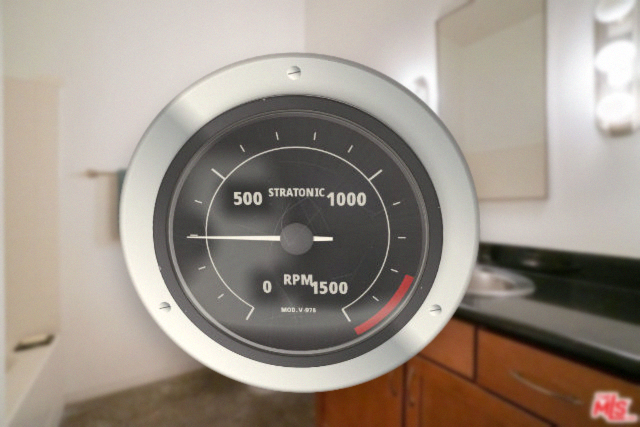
300 rpm
